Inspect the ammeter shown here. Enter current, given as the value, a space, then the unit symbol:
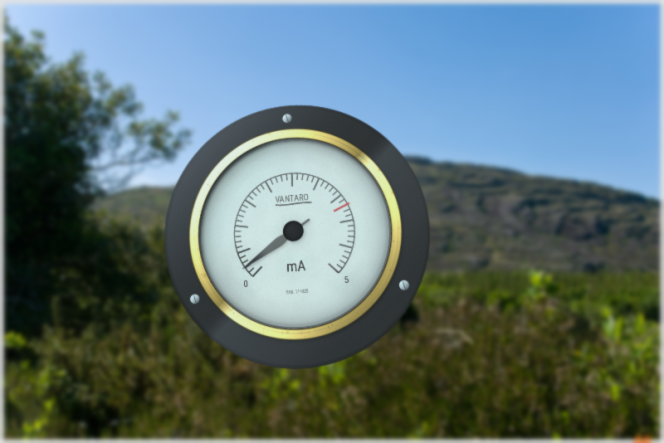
0.2 mA
